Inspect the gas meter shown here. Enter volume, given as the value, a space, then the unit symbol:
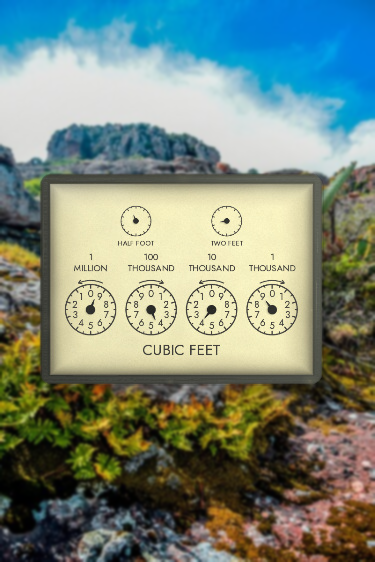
943900 ft³
